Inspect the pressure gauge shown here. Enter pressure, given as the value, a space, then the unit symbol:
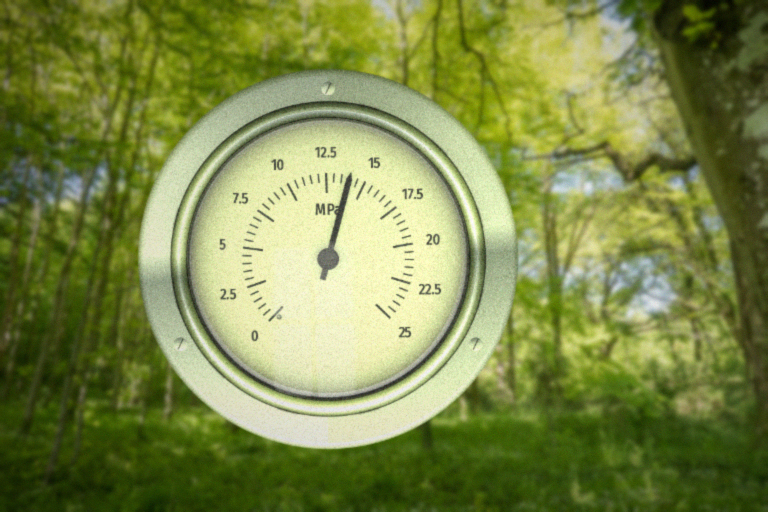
14 MPa
